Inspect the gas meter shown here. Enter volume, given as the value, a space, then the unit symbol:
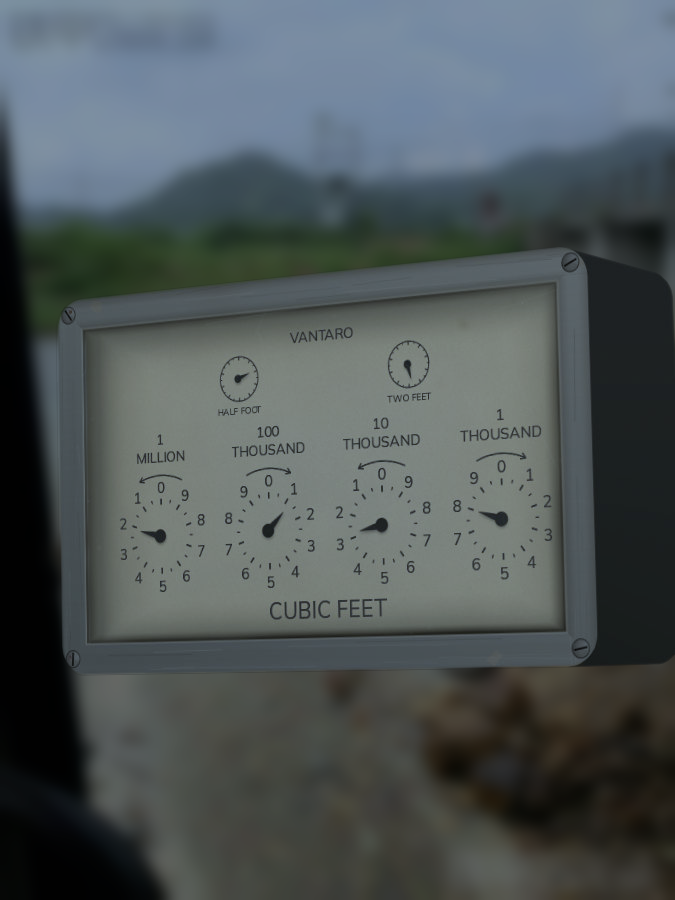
212800 ft³
